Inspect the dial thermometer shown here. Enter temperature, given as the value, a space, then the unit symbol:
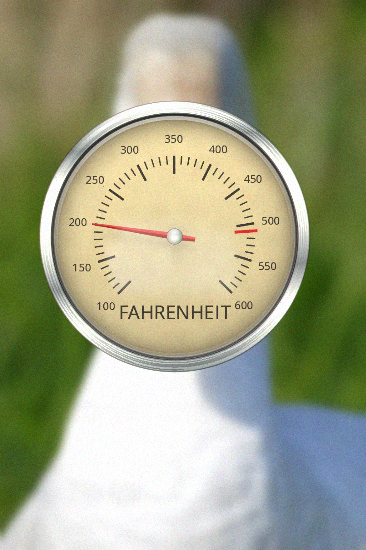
200 °F
